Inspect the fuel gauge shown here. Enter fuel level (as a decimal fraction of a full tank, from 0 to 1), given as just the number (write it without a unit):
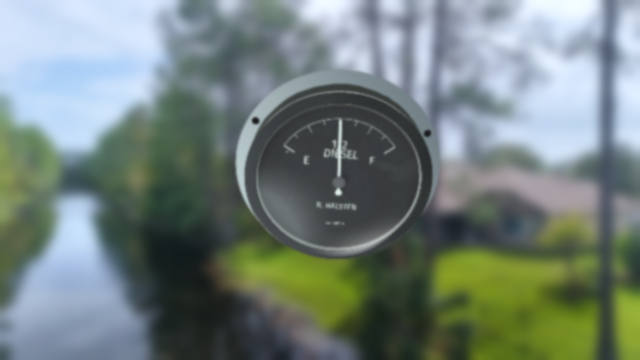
0.5
